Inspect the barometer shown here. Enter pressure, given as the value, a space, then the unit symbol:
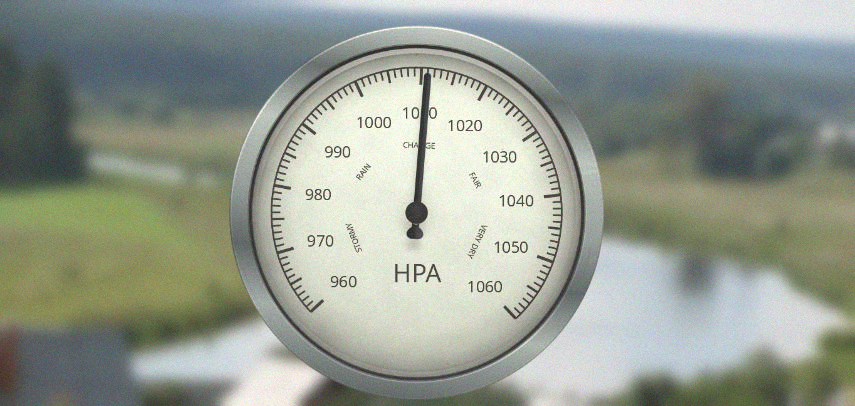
1011 hPa
